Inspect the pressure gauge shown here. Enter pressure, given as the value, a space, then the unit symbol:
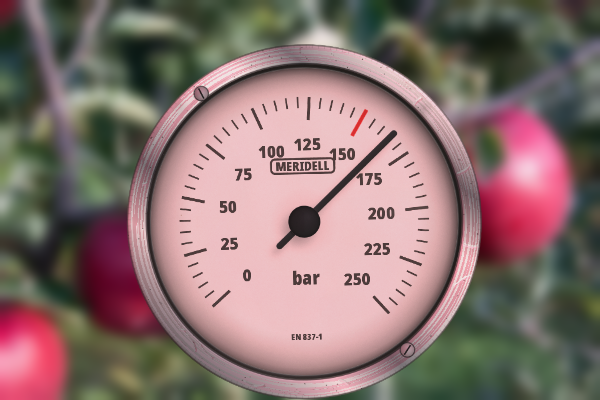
165 bar
